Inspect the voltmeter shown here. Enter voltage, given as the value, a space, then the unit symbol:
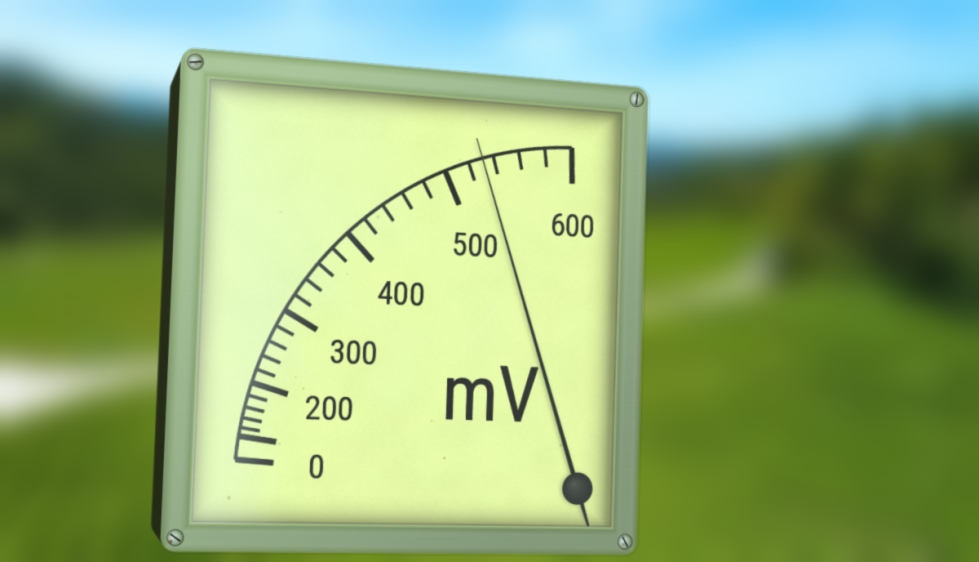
530 mV
